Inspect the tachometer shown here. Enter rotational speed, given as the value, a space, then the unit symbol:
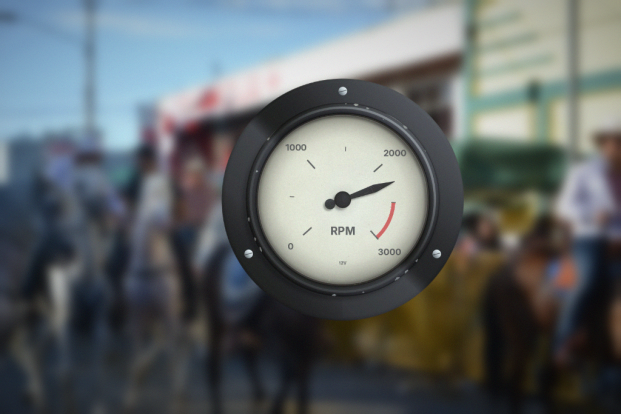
2250 rpm
